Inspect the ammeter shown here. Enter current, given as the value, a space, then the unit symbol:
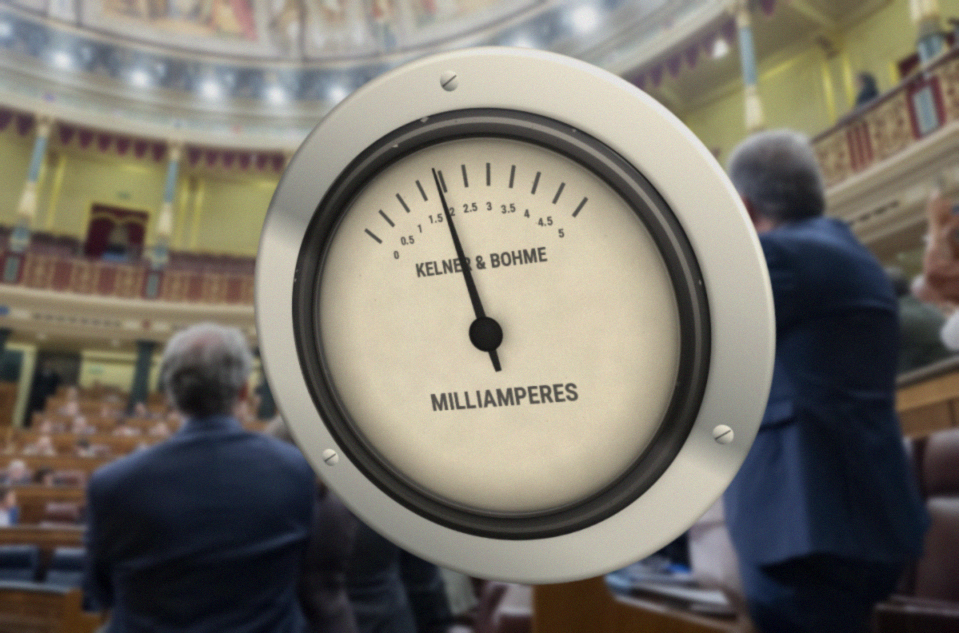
2 mA
